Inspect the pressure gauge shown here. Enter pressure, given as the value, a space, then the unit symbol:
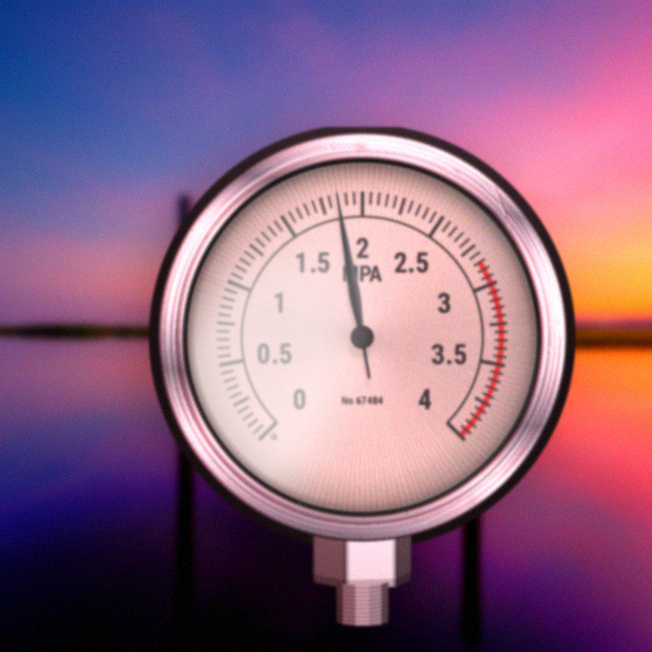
1.85 MPa
